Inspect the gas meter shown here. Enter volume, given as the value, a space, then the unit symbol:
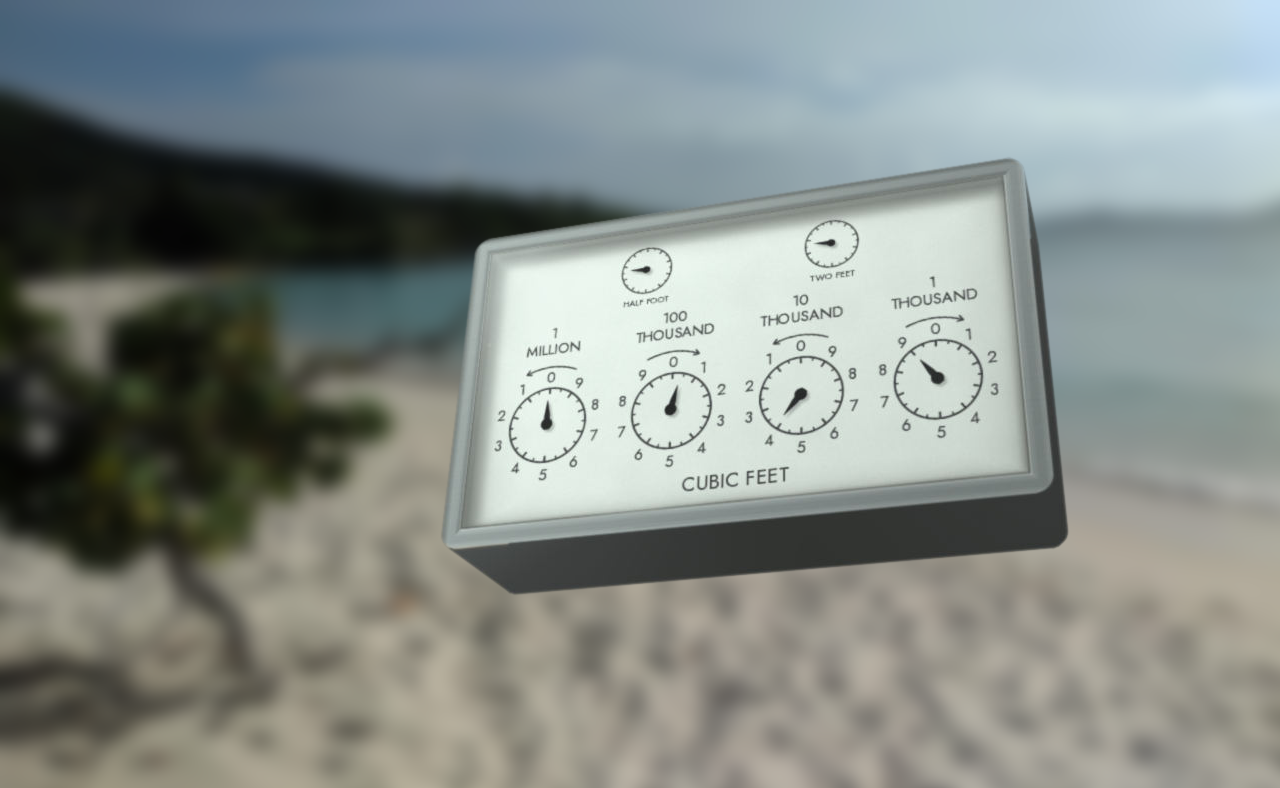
3900 ft³
